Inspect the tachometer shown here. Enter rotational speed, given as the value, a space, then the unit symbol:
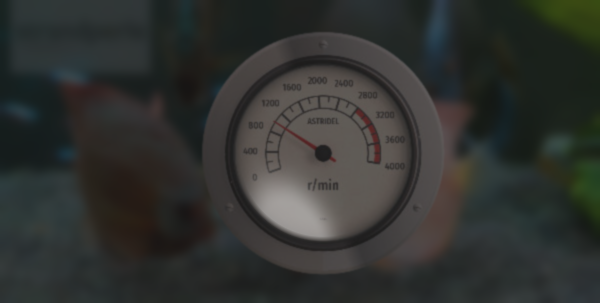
1000 rpm
